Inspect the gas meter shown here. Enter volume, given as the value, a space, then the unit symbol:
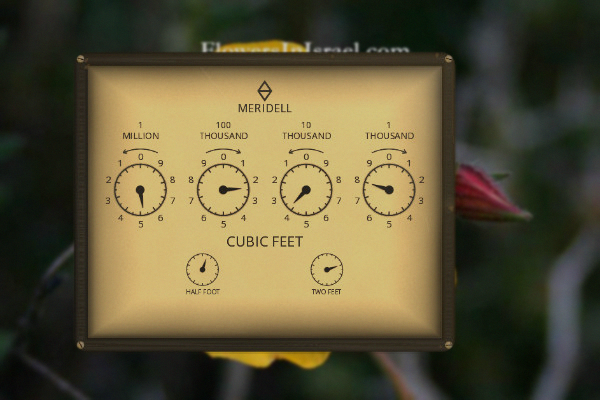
523800 ft³
